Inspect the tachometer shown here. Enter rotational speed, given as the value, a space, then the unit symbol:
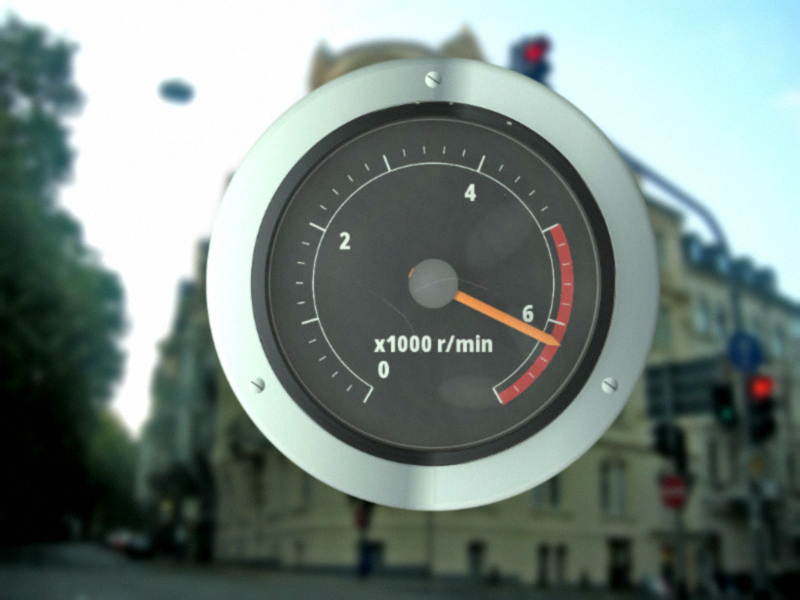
6200 rpm
